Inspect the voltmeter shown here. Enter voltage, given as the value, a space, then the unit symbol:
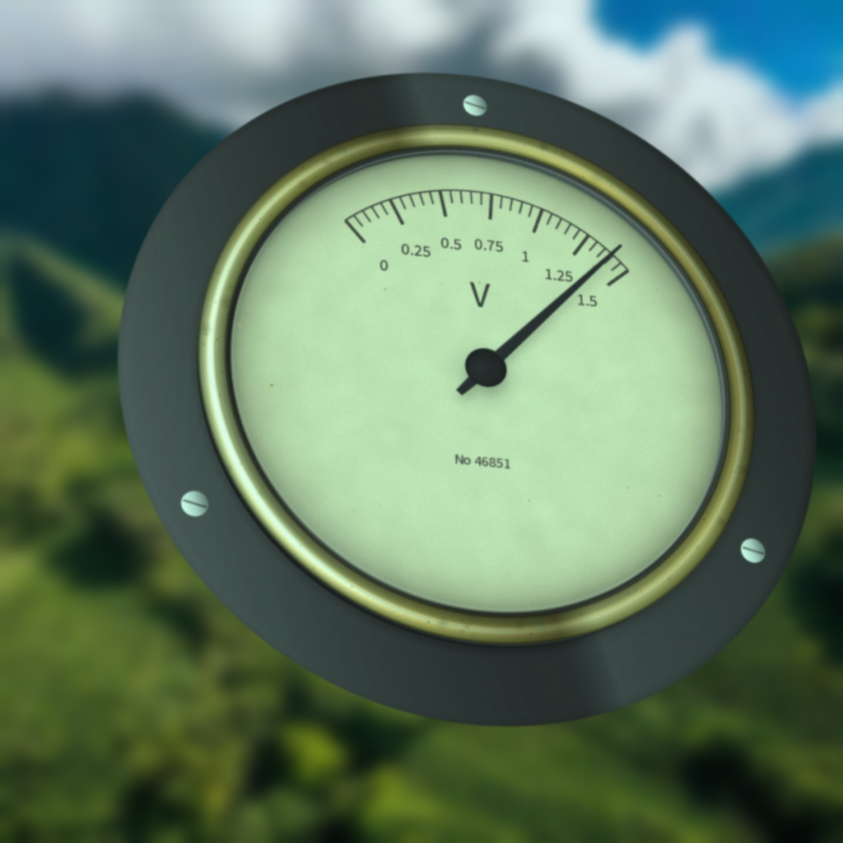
1.4 V
